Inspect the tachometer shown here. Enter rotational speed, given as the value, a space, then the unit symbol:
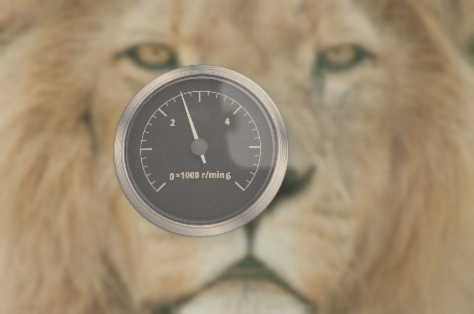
2600 rpm
